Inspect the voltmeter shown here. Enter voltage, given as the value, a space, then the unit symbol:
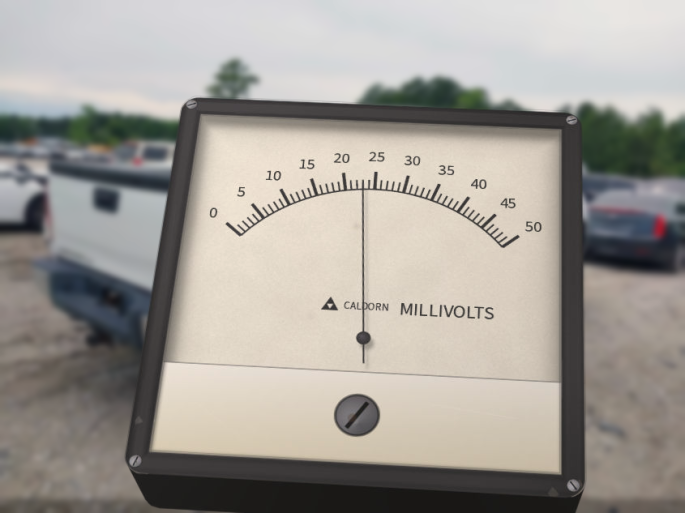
23 mV
